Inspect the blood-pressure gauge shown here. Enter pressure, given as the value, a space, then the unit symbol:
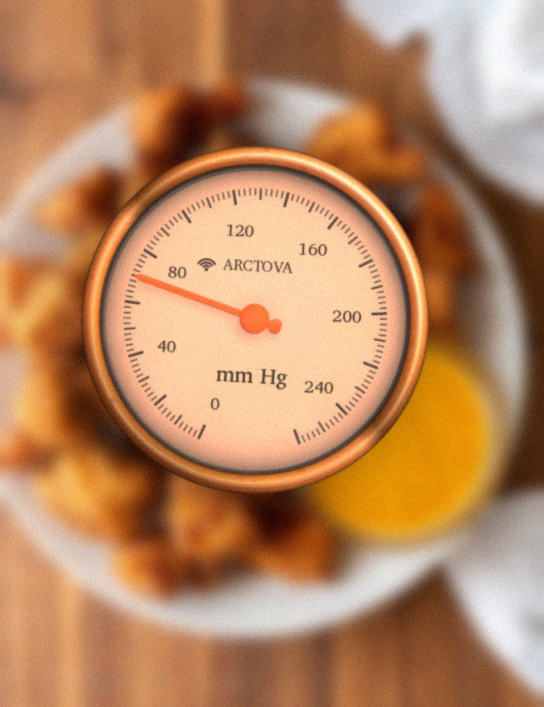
70 mmHg
